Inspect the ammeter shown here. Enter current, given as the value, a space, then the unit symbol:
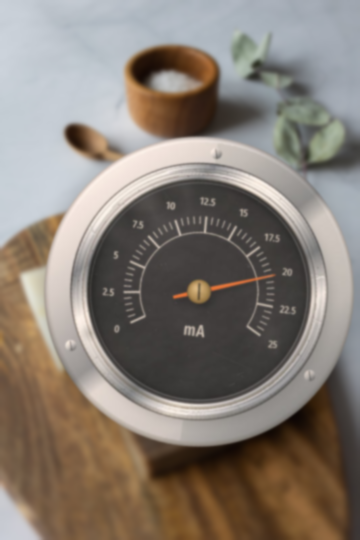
20 mA
